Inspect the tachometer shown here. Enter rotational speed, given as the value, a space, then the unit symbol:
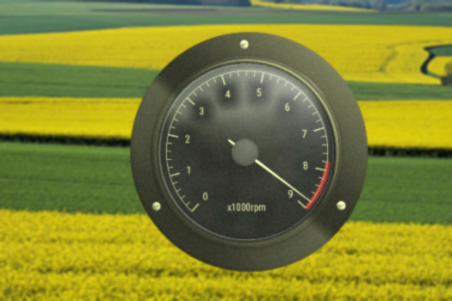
8800 rpm
